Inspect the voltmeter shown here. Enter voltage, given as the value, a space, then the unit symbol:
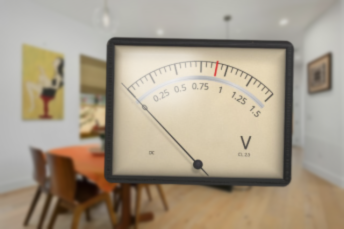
0 V
